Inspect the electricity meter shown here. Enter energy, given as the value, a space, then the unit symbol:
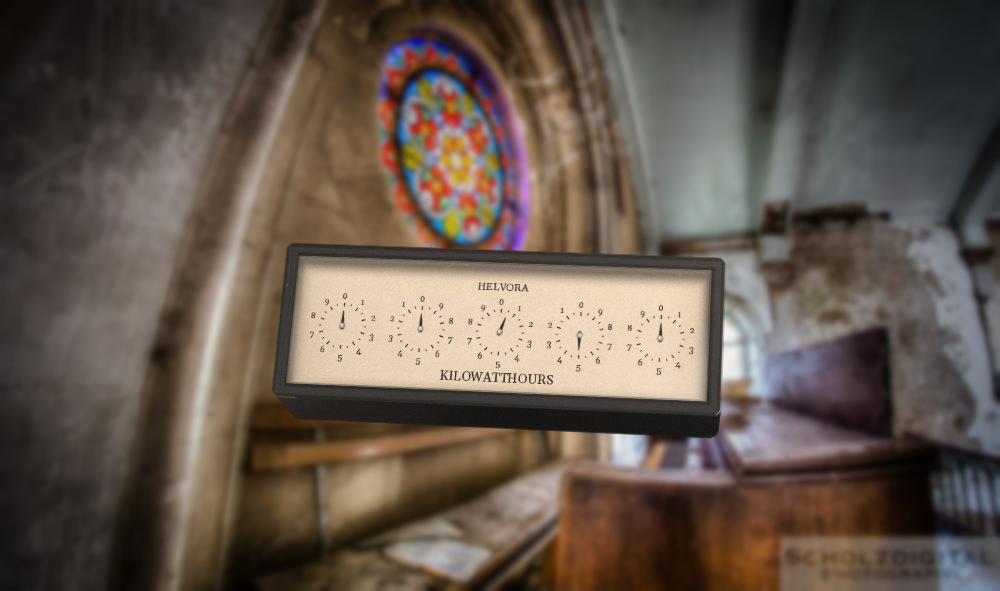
50 kWh
